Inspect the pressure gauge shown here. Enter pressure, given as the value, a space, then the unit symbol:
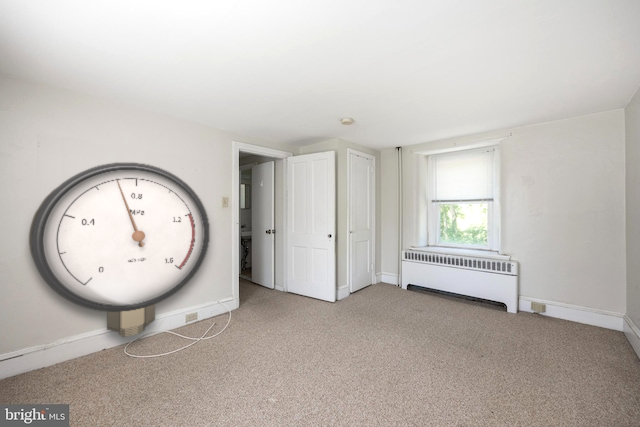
0.7 MPa
